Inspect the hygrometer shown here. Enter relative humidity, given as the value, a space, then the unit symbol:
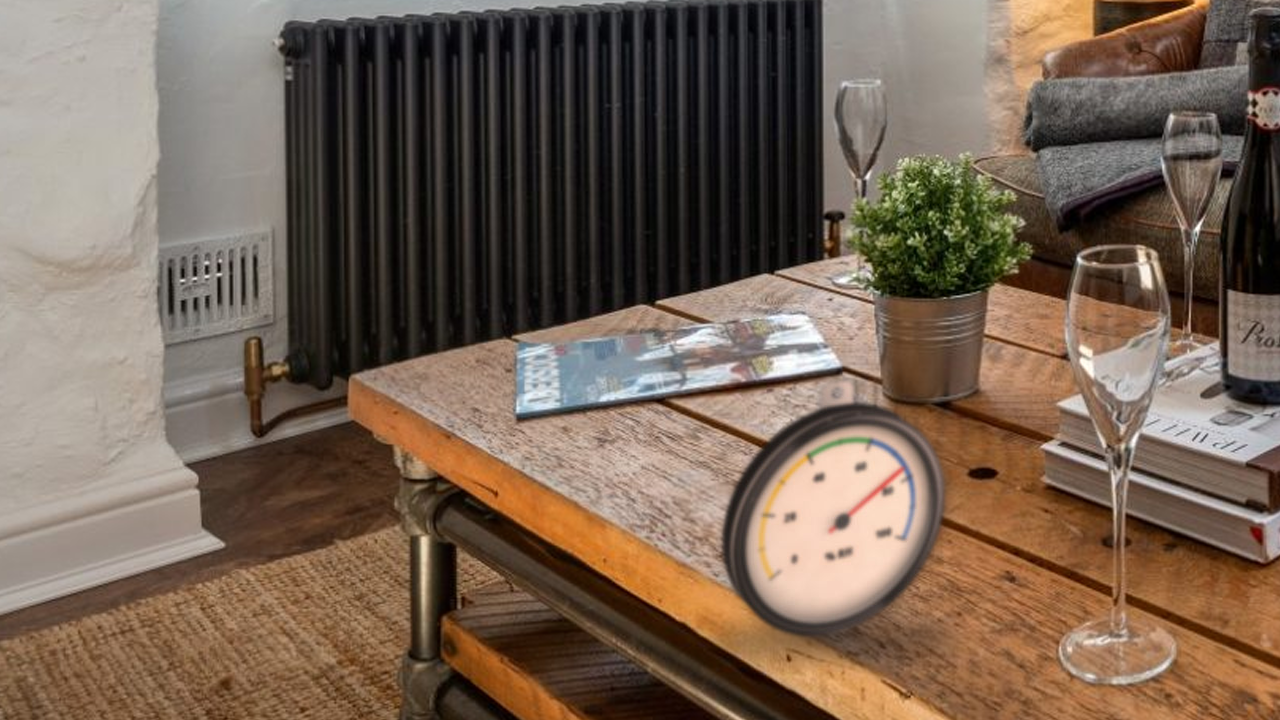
75 %
